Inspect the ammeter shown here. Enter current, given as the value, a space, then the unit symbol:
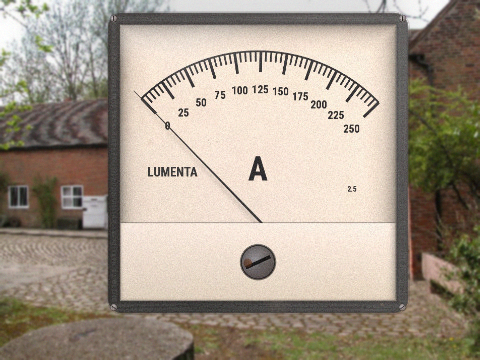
0 A
